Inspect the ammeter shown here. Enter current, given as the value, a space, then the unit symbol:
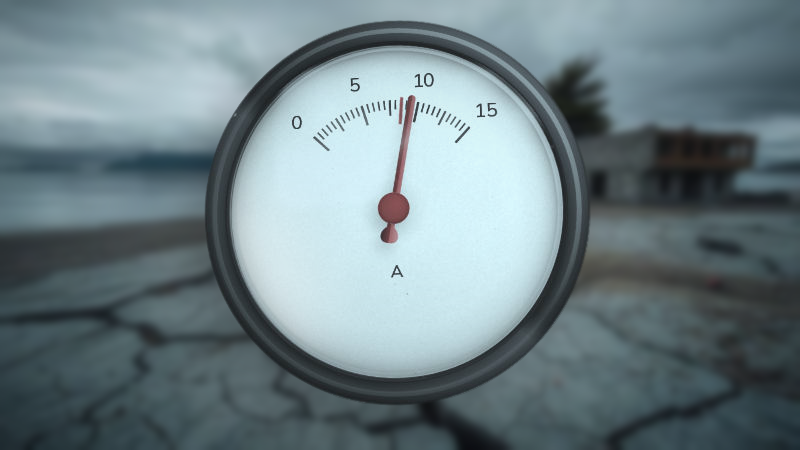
9.5 A
